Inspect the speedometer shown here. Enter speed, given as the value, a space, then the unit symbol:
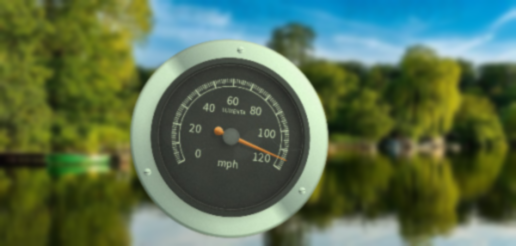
115 mph
